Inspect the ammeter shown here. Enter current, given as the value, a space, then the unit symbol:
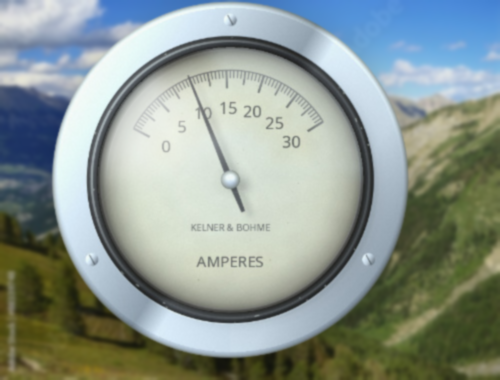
10 A
